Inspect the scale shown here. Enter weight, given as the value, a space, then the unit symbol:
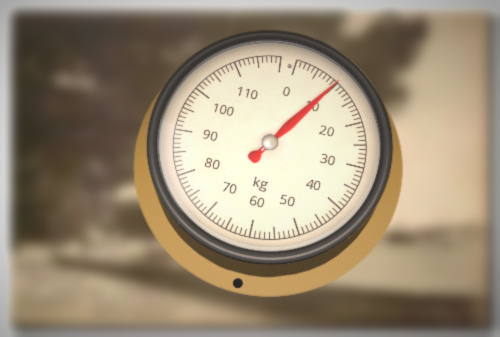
10 kg
